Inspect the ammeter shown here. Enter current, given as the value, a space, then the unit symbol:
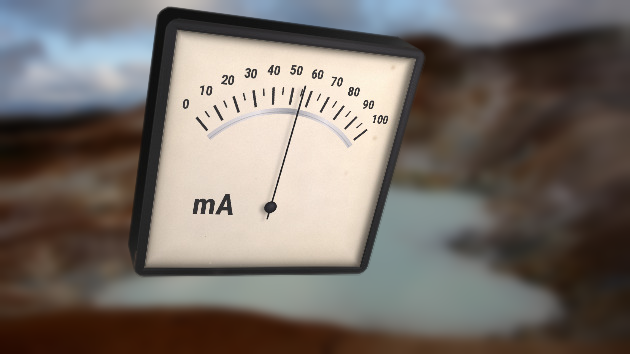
55 mA
